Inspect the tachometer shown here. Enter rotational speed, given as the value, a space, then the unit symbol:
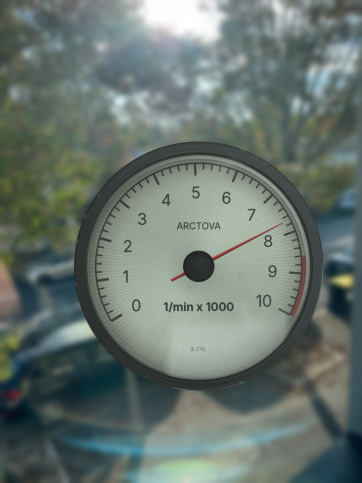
7700 rpm
